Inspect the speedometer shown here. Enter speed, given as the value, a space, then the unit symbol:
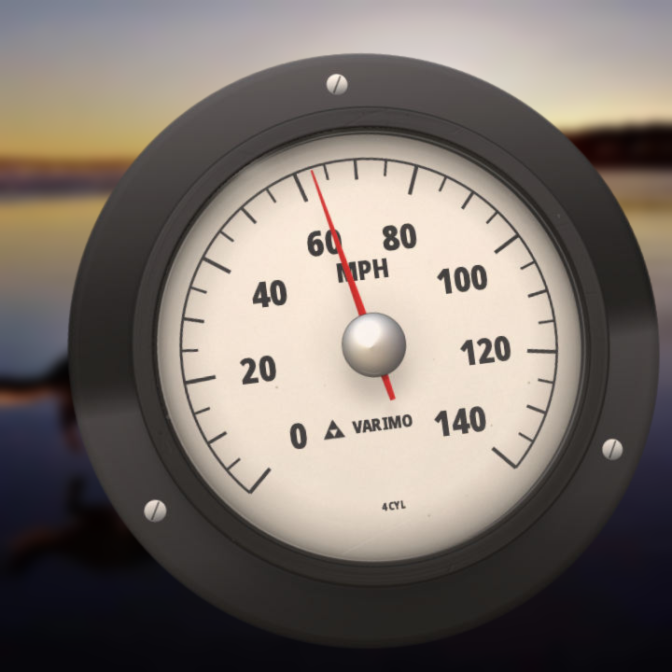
62.5 mph
